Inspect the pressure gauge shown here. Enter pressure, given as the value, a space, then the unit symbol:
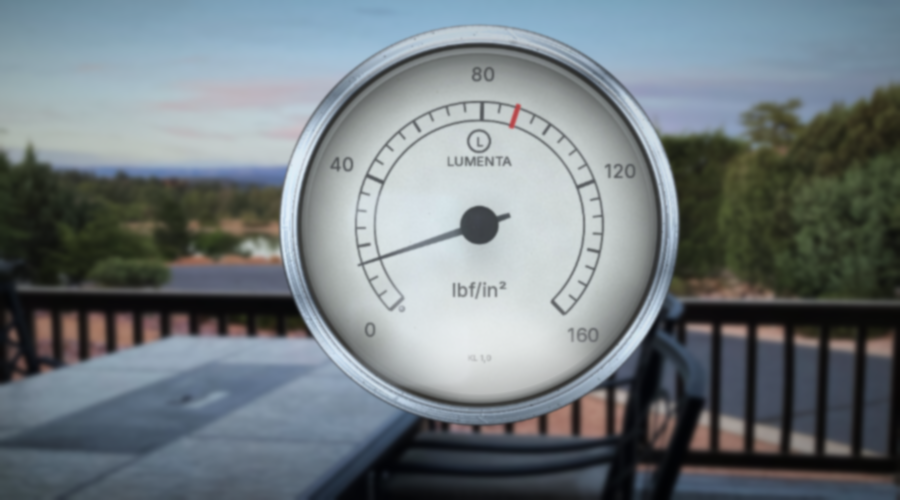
15 psi
